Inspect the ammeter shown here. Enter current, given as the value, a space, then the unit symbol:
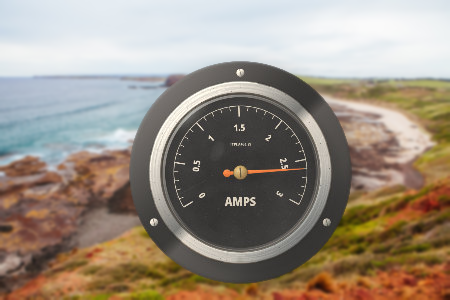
2.6 A
